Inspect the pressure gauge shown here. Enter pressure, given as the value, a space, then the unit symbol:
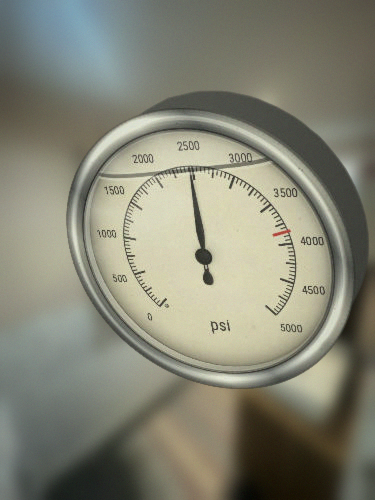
2500 psi
